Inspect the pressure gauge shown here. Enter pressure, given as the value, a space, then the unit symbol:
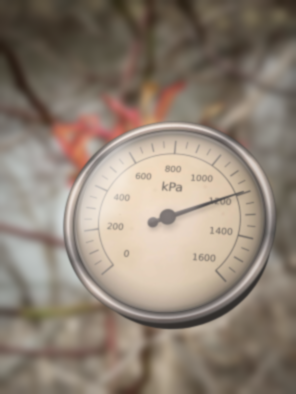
1200 kPa
